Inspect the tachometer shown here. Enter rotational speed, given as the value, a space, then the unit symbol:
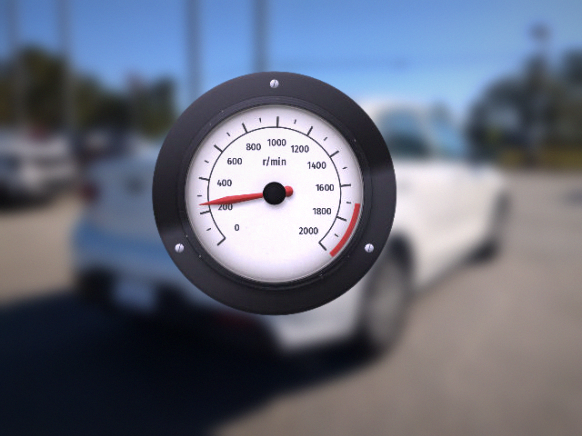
250 rpm
